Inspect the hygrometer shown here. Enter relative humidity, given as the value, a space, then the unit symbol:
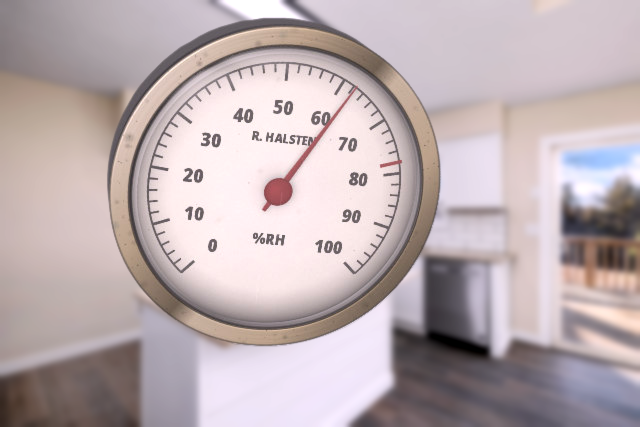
62 %
